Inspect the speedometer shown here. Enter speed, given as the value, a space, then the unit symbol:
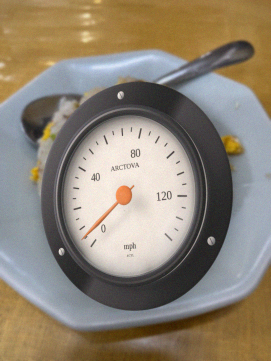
5 mph
